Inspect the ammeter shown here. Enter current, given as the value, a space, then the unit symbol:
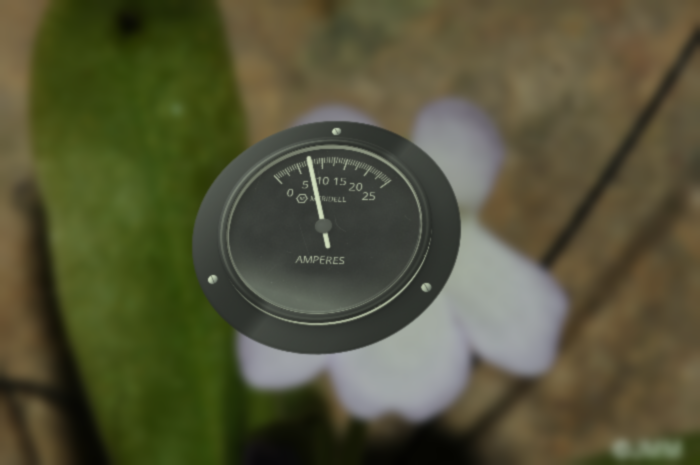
7.5 A
